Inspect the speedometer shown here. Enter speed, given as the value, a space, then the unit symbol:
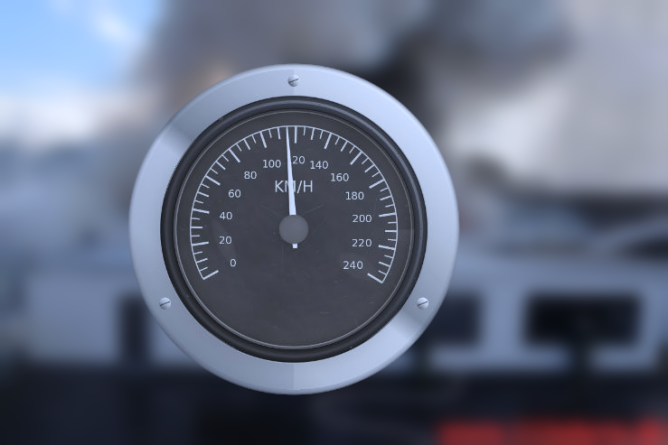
115 km/h
